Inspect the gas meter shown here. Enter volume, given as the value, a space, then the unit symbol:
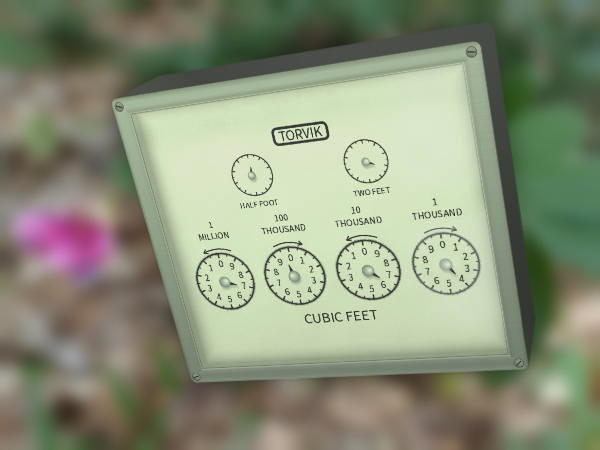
696400 ft³
